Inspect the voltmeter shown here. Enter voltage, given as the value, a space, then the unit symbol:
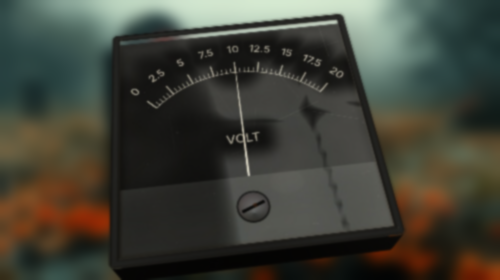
10 V
